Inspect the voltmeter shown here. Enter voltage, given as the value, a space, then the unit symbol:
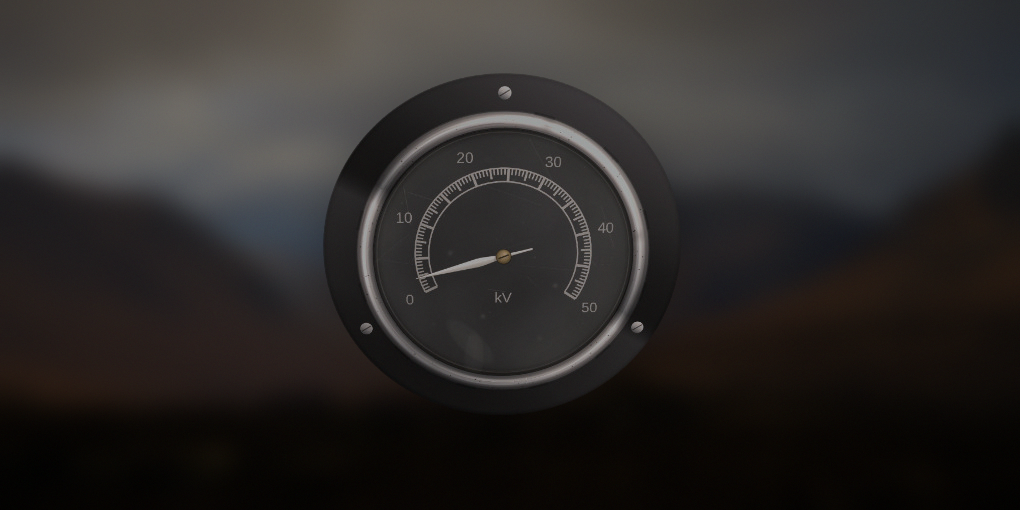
2.5 kV
